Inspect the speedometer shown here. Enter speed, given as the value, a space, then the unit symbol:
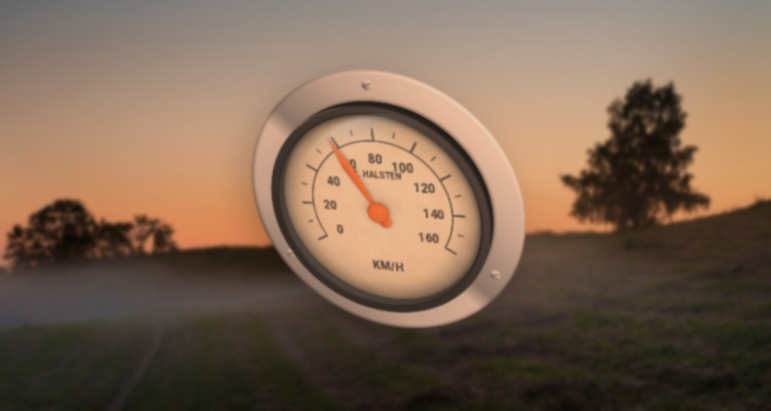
60 km/h
